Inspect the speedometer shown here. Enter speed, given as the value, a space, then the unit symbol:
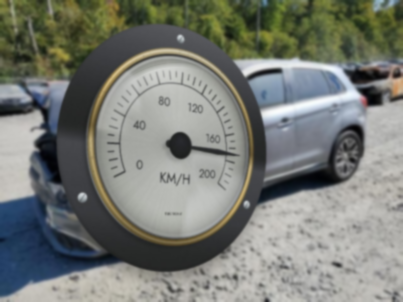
175 km/h
